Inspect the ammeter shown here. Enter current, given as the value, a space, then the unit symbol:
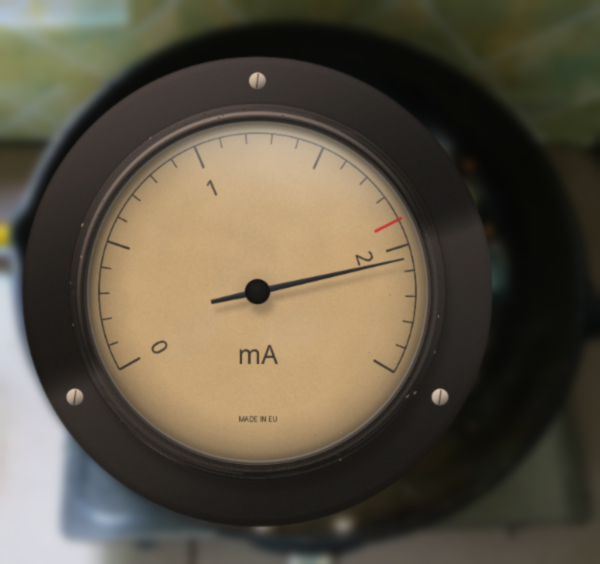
2.05 mA
